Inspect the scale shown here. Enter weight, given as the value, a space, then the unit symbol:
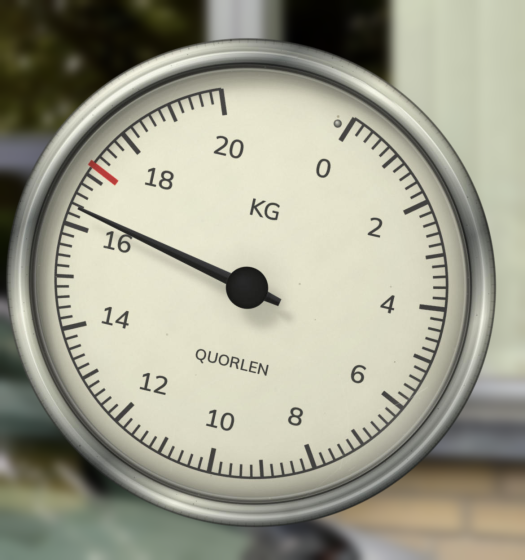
16.4 kg
